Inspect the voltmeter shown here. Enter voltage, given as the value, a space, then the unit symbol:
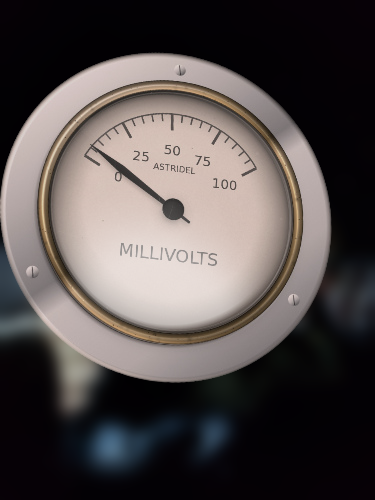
5 mV
